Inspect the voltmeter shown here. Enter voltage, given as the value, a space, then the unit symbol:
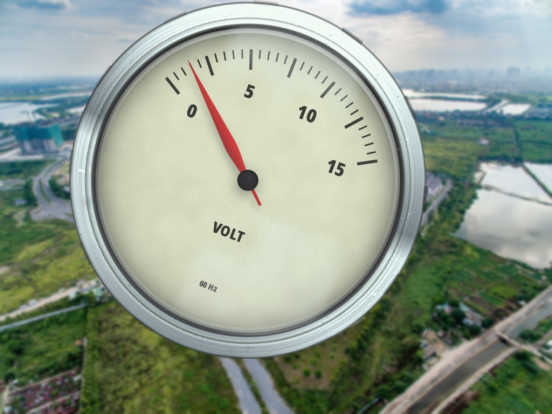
1.5 V
